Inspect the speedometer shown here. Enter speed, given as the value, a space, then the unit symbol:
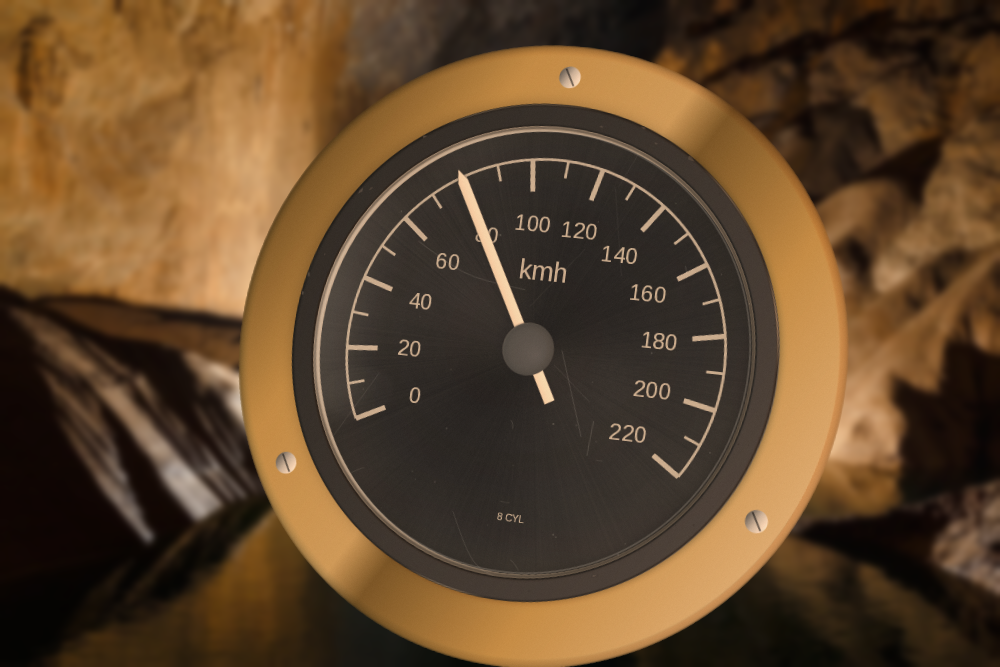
80 km/h
